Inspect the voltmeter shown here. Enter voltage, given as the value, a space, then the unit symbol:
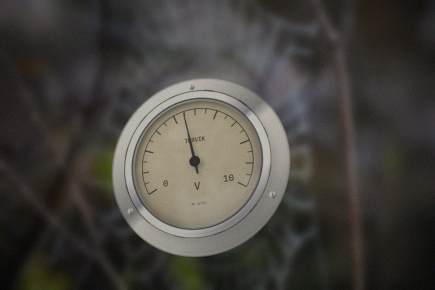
4.5 V
